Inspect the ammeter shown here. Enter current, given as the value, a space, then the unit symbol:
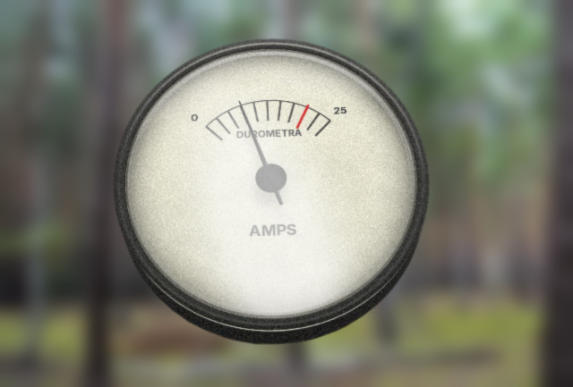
7.5 A
